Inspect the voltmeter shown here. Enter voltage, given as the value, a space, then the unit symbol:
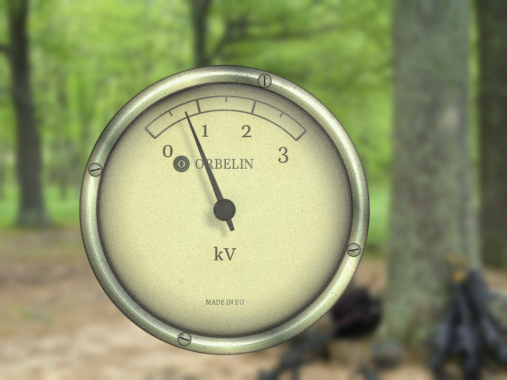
0.75 kV
